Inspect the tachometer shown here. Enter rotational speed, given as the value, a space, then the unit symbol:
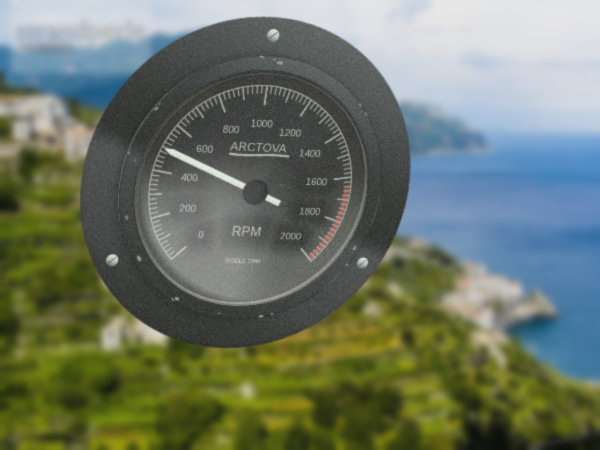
500 rpm
